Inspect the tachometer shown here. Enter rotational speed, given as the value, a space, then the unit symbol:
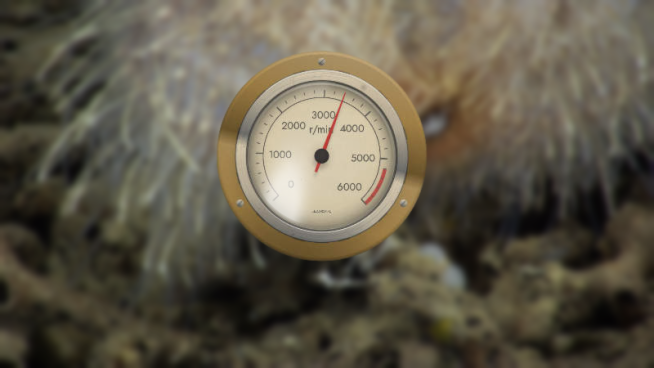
3400 rpm
